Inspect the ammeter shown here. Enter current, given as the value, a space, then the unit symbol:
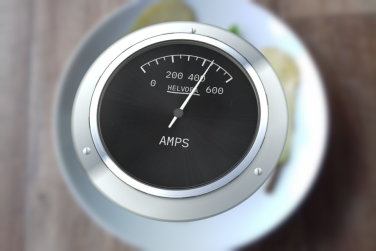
450 A
